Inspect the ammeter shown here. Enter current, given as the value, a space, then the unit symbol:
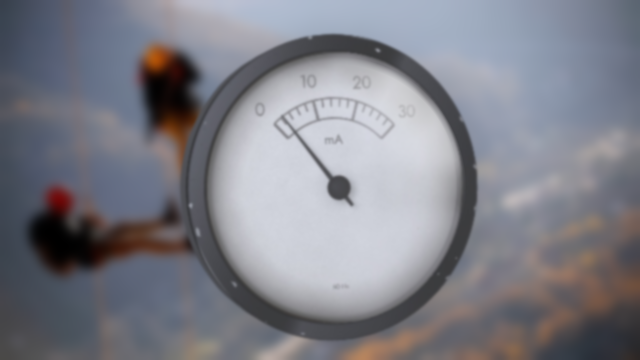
2 mA
